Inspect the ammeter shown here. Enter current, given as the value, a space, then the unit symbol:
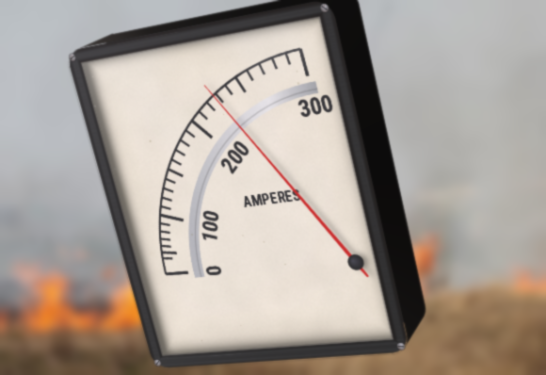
230 A
